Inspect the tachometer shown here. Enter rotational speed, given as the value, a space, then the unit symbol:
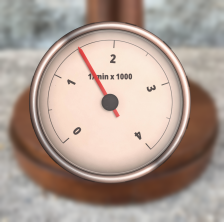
1500 rpm
